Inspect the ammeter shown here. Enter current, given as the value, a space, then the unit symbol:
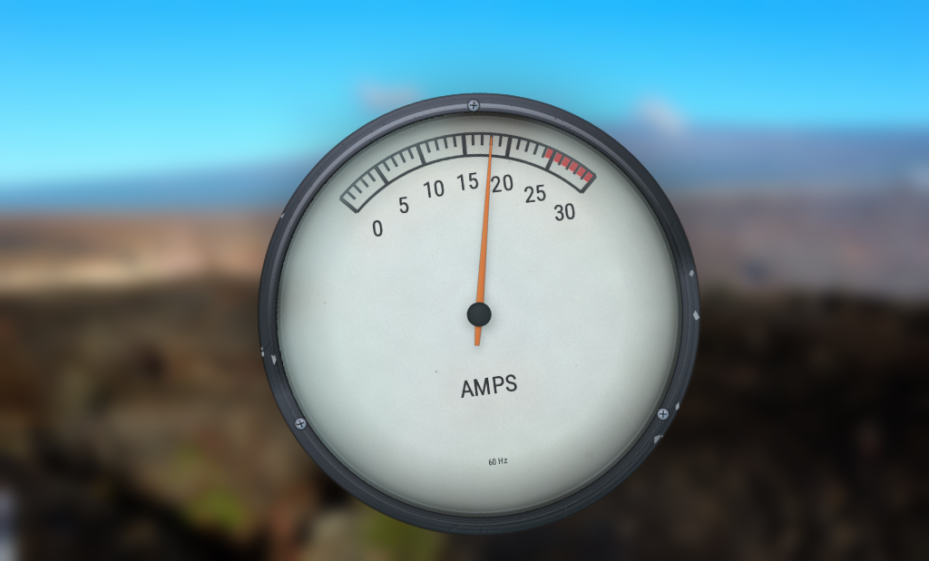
18 A
